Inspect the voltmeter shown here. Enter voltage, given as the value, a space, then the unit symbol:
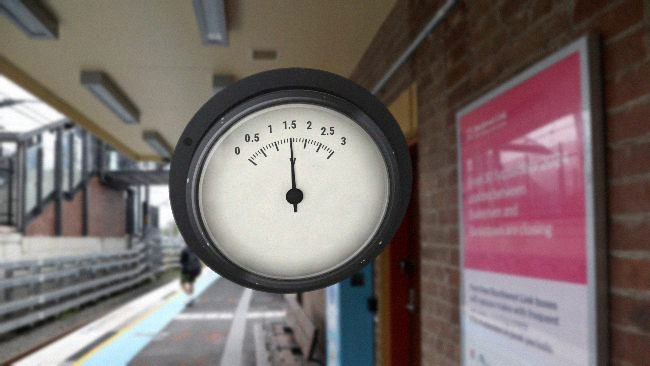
1.5 V
